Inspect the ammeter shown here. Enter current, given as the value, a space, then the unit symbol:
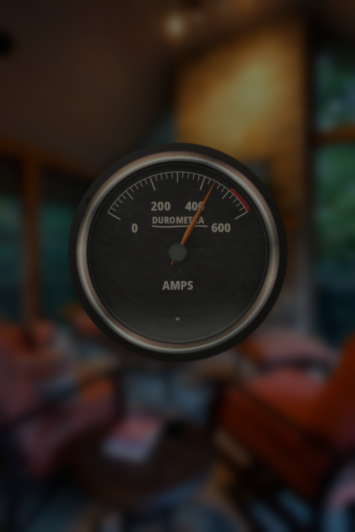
440 A
